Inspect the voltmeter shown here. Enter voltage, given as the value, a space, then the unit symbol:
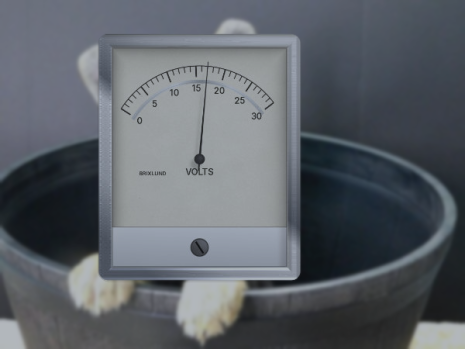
17 V
